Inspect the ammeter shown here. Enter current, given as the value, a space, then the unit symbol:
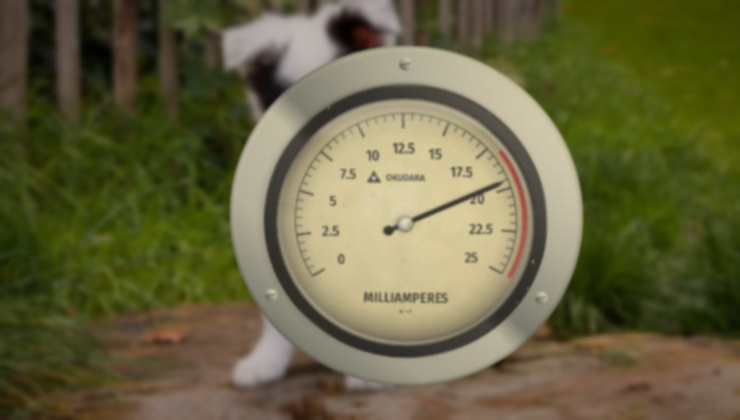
19.5 mA
